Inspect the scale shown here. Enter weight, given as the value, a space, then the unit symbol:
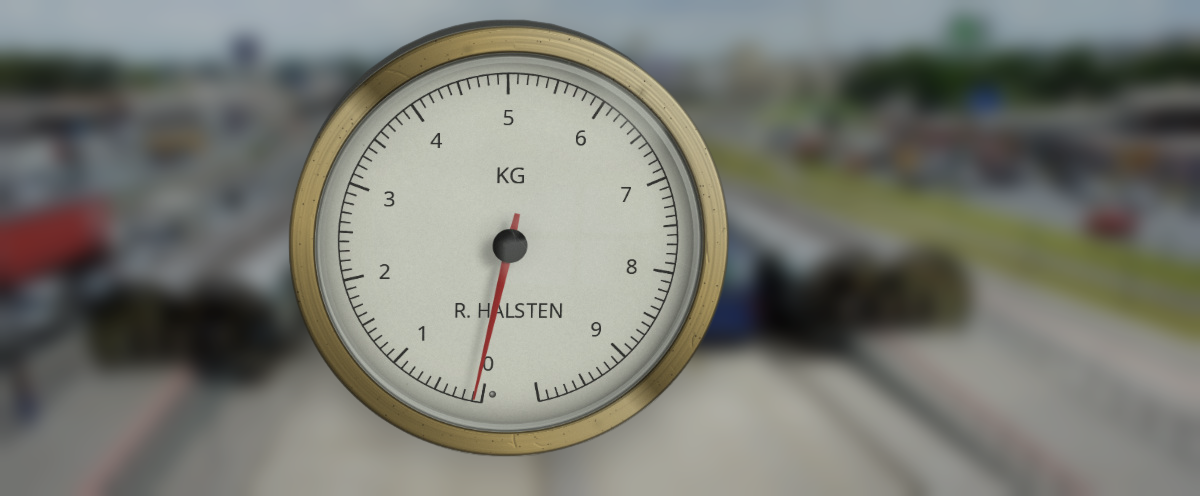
0.1 kg
